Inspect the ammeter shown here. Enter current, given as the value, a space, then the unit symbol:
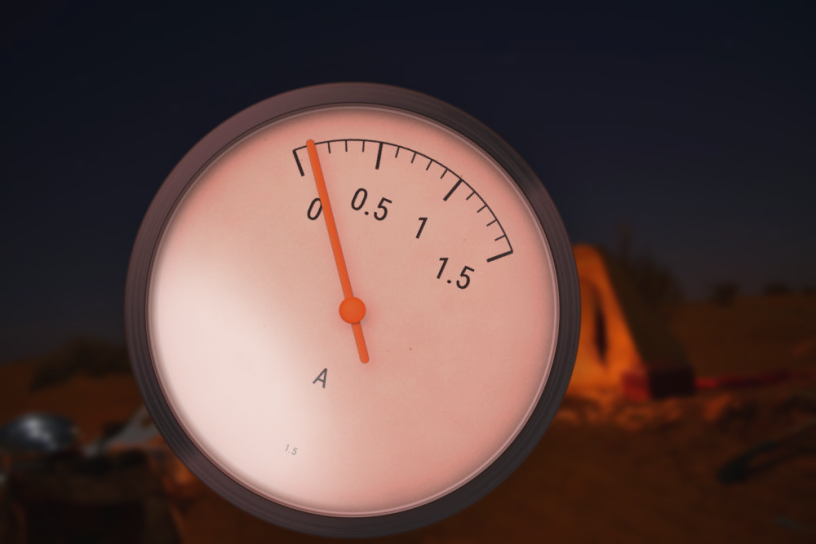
0.1 A
